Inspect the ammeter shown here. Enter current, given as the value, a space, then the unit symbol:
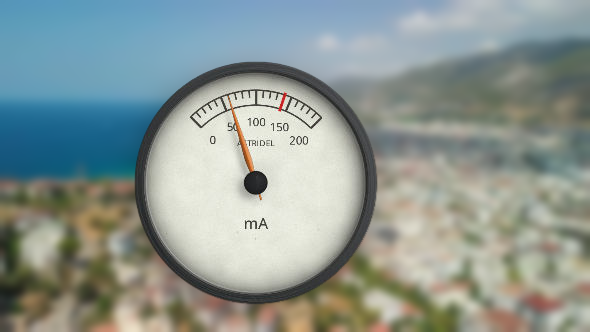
60 mA
